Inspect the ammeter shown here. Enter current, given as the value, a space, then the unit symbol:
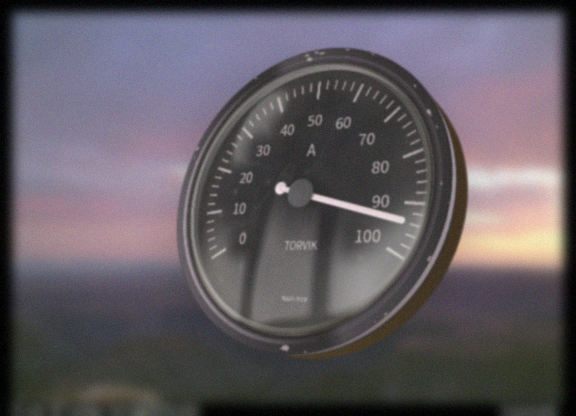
94 A
